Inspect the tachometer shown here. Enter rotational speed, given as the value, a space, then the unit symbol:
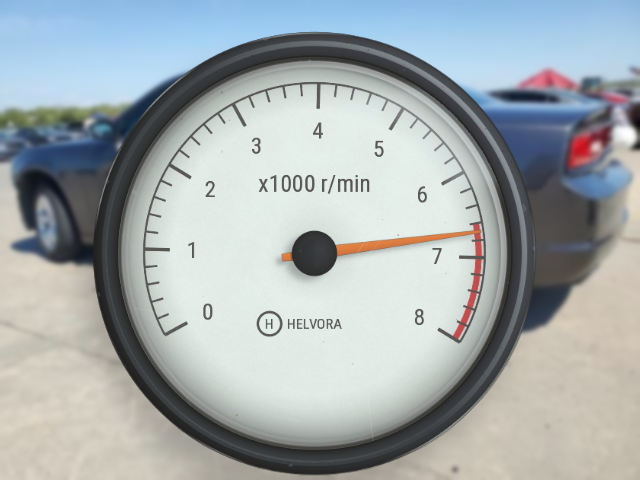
6700 rpm
